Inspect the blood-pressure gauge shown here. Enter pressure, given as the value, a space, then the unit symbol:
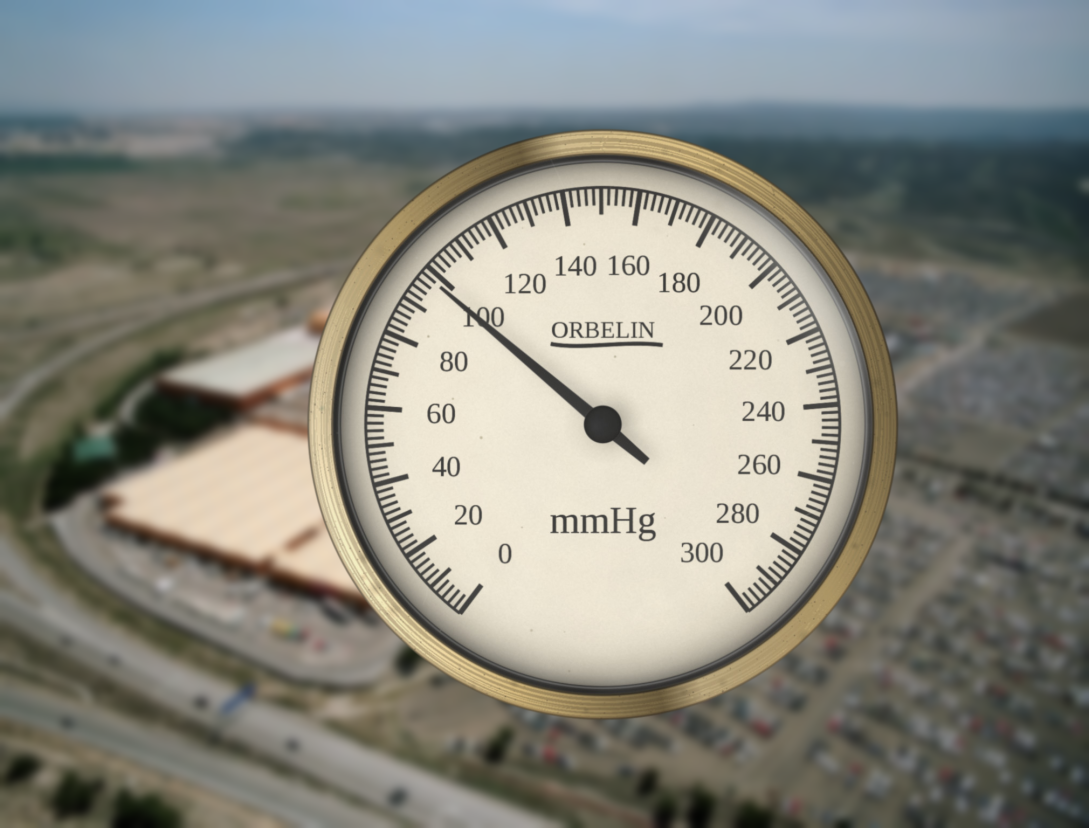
98 mmHg
